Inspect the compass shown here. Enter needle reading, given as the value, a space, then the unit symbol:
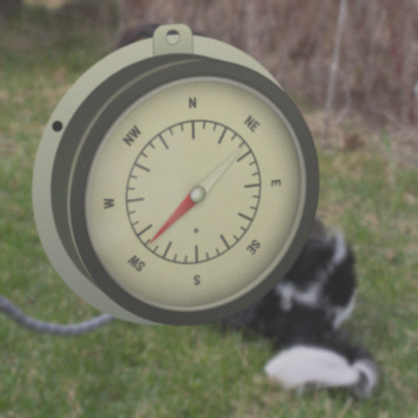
230 °
